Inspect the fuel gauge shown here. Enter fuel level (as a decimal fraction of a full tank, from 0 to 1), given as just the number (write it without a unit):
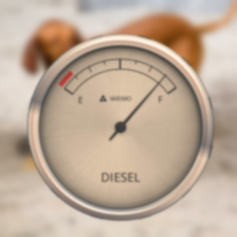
0.875
